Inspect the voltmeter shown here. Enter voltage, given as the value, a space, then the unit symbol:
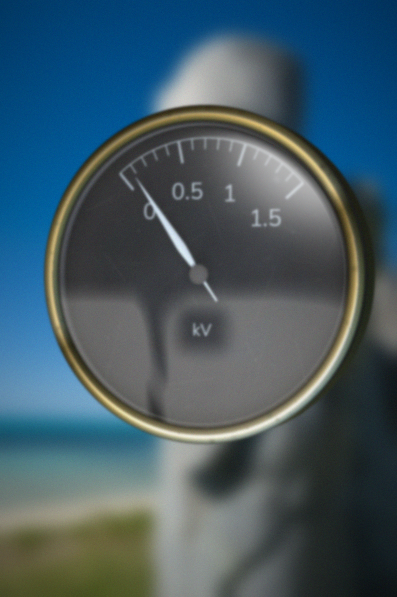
0.1 kV
